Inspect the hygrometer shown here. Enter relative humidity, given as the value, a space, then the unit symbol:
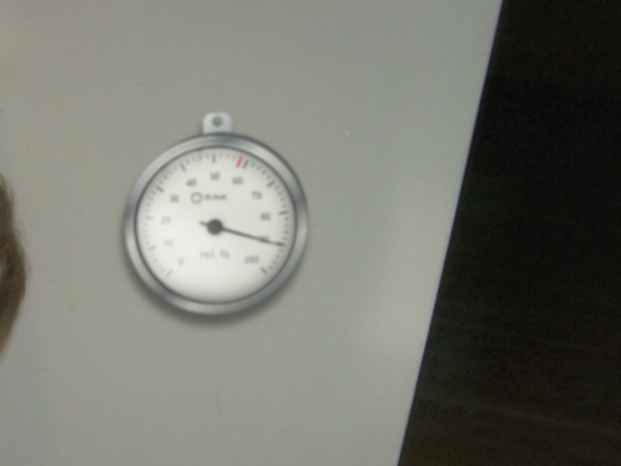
90 %
